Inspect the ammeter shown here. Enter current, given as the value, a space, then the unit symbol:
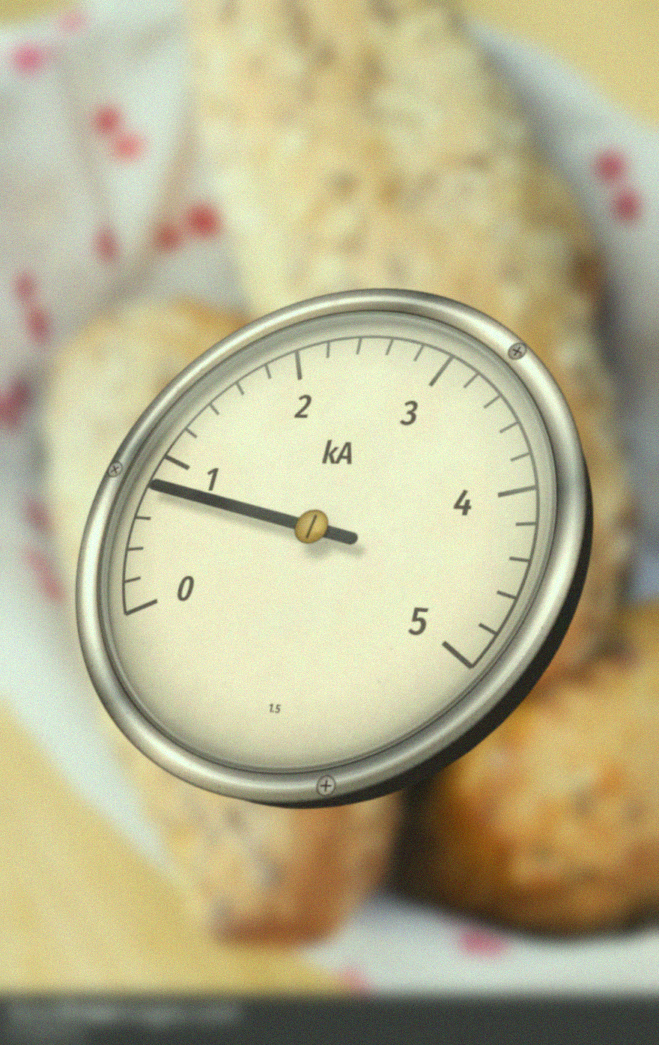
0.8 kA
